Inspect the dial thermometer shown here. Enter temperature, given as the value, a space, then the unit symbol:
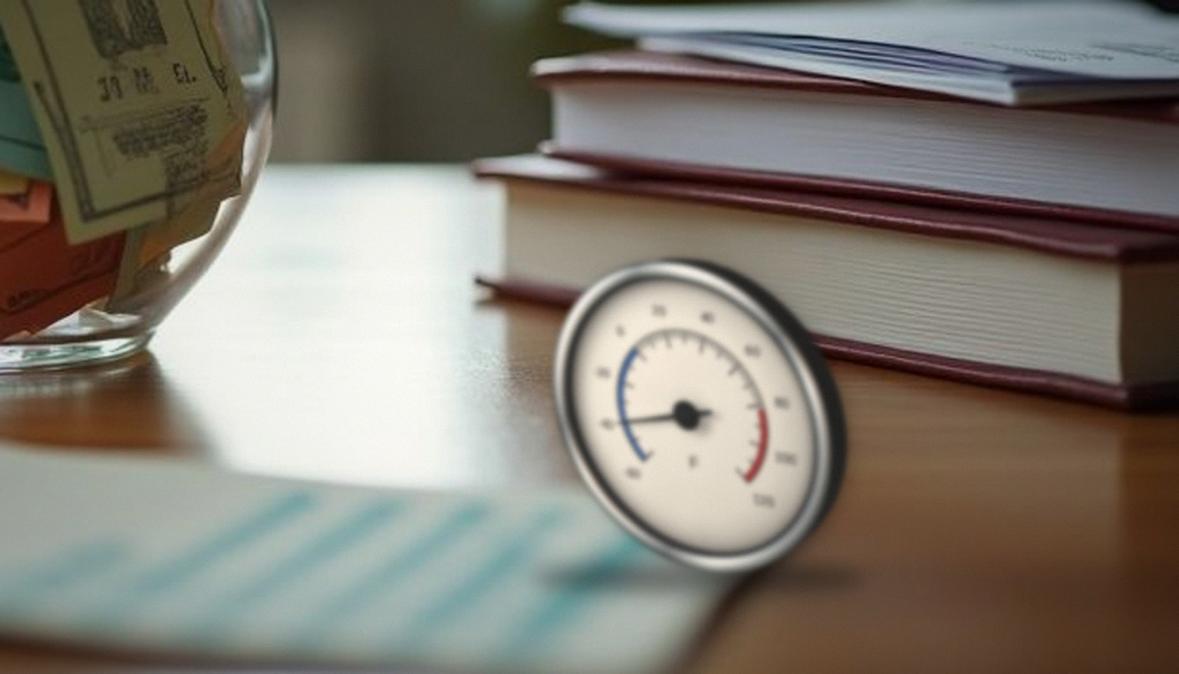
-40 °F
